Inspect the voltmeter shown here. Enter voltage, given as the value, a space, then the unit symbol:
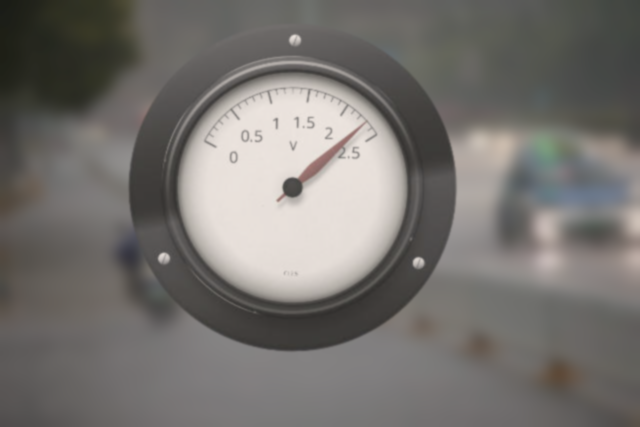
2.3 V
